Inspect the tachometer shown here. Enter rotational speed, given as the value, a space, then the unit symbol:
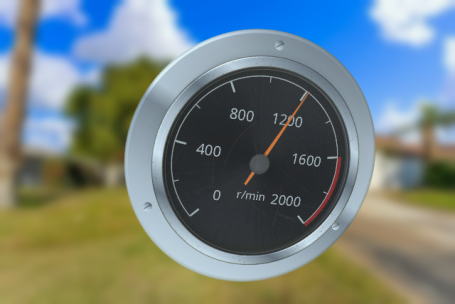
1200 rpm
